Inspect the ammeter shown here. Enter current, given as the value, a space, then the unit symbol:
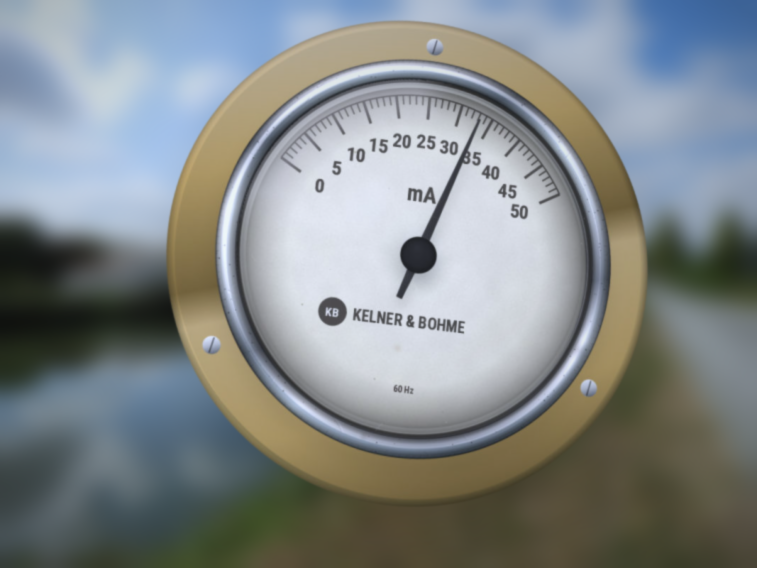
33 mA
